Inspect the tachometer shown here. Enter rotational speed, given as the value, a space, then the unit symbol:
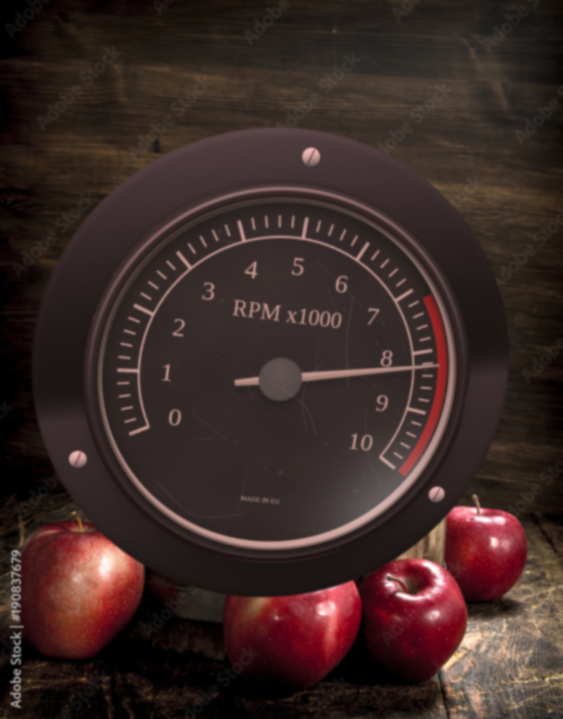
8200 rpm
